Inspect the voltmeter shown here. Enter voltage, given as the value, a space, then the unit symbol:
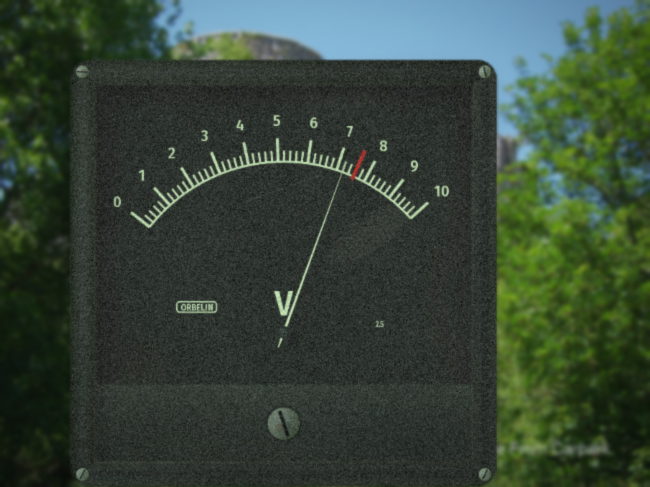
7.2 V
